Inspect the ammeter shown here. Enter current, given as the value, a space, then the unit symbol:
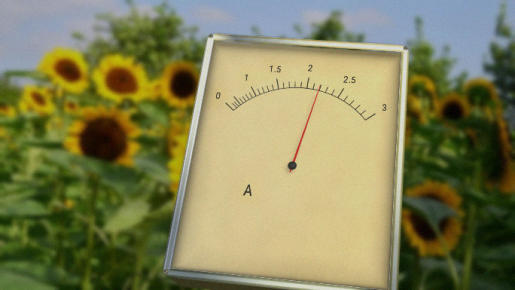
2.2 A
